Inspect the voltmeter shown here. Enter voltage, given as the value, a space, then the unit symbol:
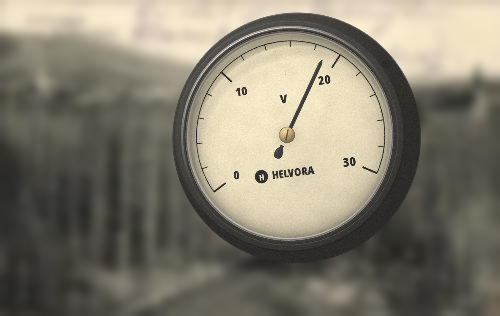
19 V
